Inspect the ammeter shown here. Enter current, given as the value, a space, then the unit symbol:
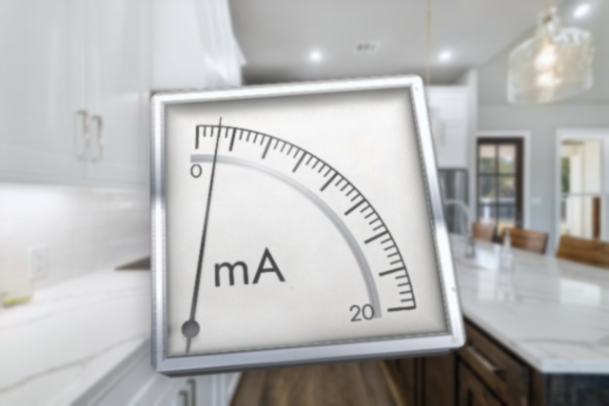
1.5 mA
